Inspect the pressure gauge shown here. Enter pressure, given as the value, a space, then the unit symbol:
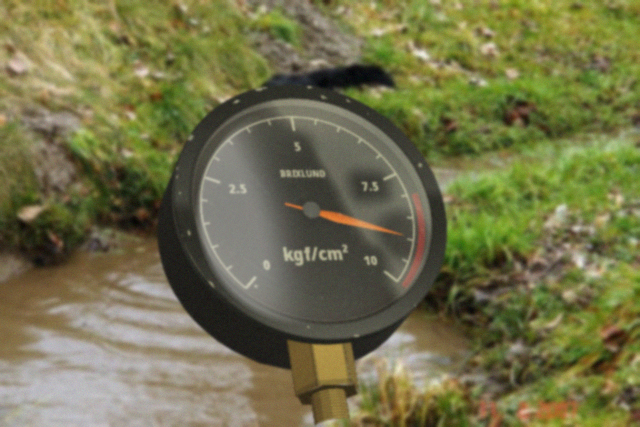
9 kg/cm²
